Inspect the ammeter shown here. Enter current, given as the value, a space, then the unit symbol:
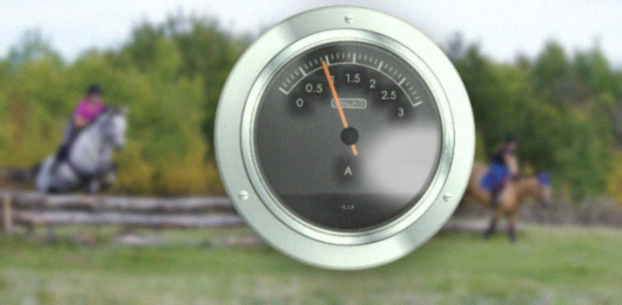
0.9 A
